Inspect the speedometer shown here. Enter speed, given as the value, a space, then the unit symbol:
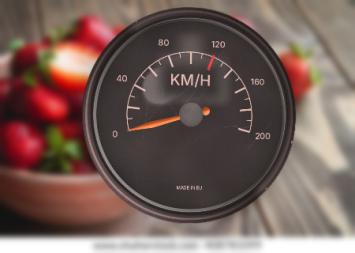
0 km/h
